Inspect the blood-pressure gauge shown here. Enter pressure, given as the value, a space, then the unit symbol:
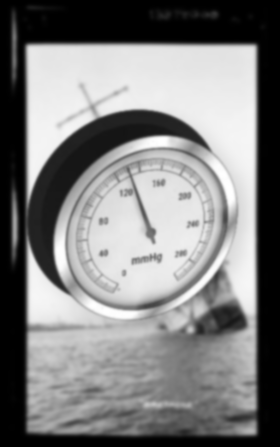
130 mmHg
